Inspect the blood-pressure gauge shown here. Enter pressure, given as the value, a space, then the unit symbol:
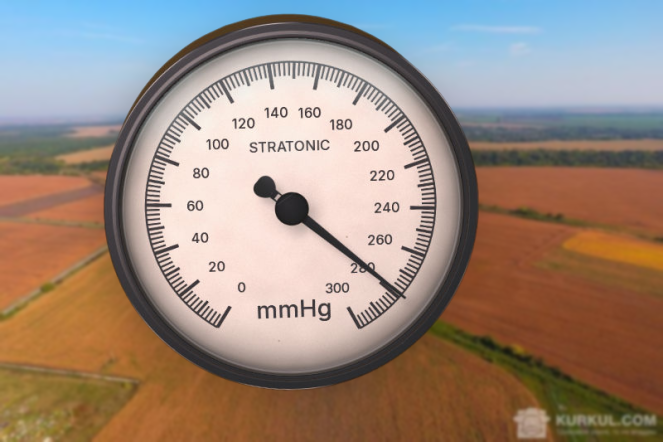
278 mmHg
